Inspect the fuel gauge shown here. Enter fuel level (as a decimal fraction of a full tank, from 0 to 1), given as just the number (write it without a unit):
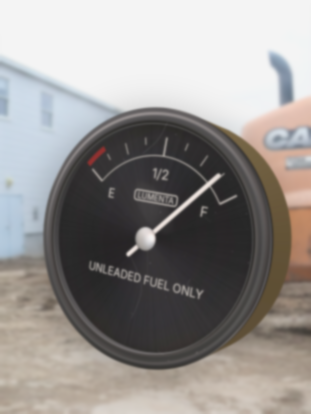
0.875
